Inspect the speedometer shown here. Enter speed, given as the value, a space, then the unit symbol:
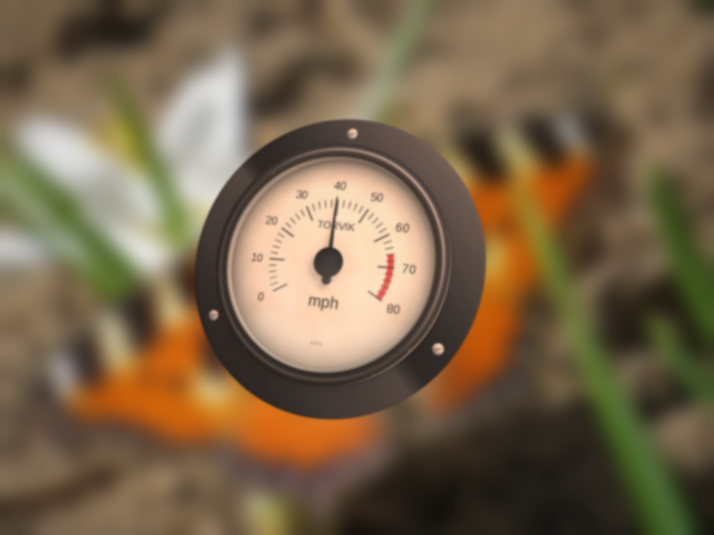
40 mph
